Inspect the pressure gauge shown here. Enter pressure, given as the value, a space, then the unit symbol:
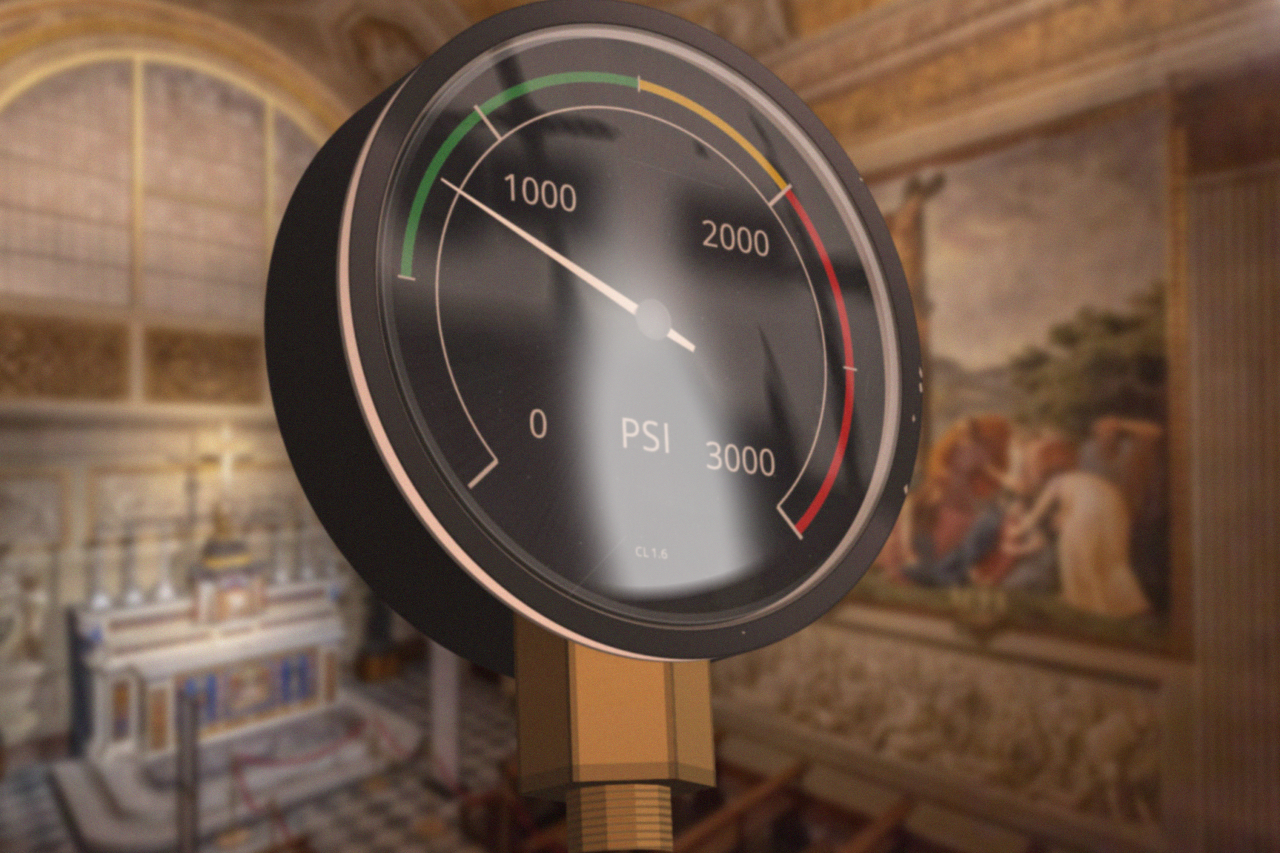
750 psi
